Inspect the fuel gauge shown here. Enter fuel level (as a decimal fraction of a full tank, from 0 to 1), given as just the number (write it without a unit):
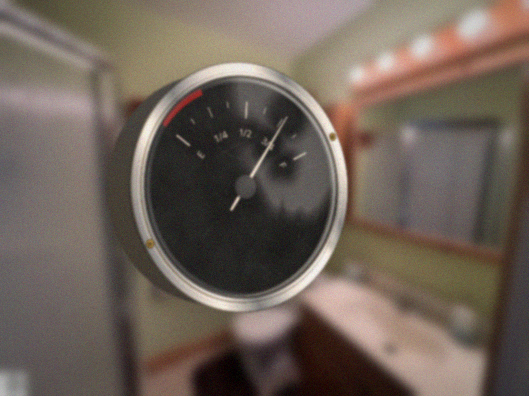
0.75
